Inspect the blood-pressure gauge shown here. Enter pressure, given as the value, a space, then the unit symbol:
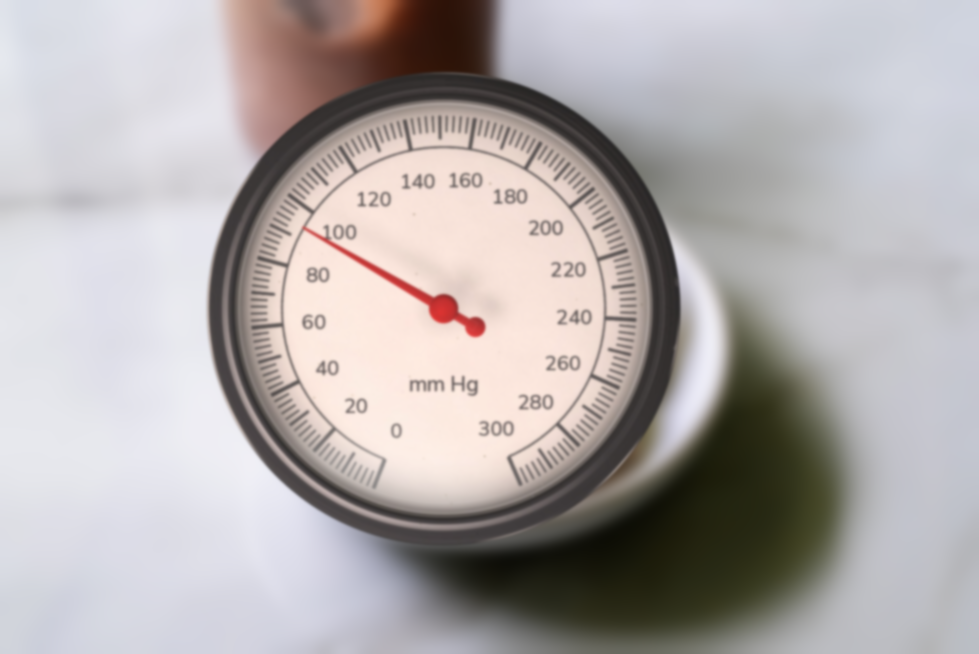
94 mmHg
